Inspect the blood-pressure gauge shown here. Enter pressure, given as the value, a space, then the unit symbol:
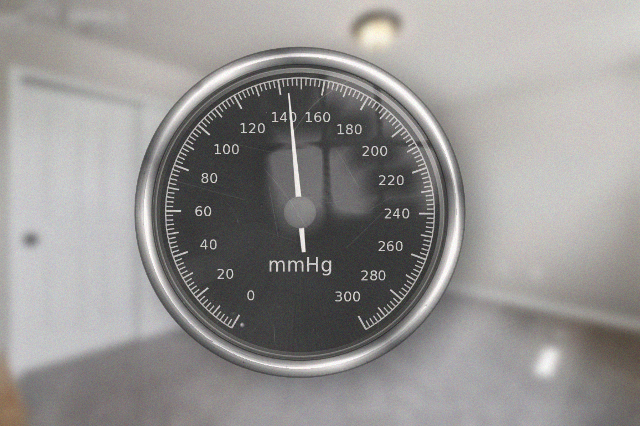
144 mmHg
